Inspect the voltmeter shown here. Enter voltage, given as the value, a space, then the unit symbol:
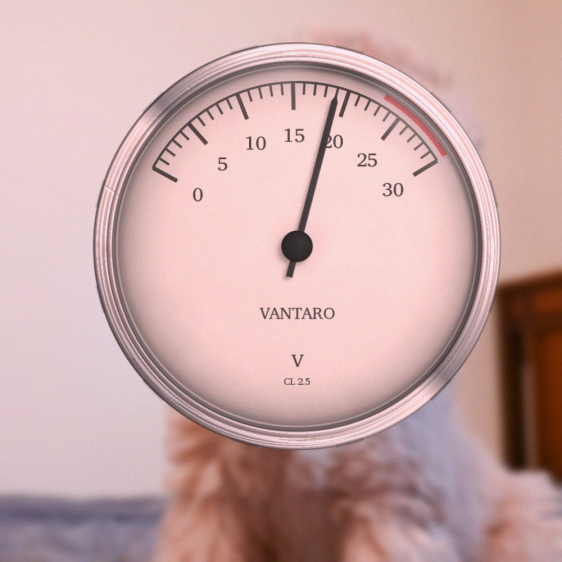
19 V
